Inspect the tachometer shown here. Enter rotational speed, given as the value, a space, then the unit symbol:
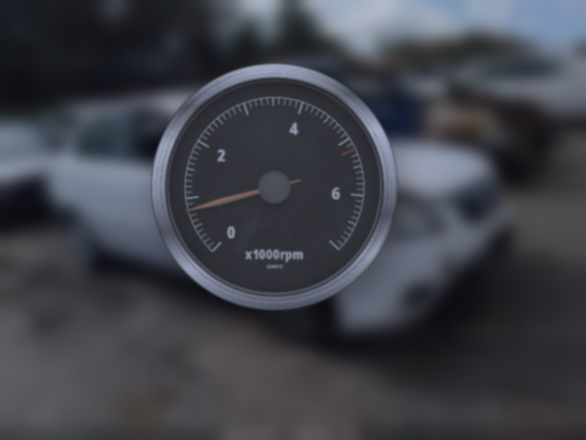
800 rpm
